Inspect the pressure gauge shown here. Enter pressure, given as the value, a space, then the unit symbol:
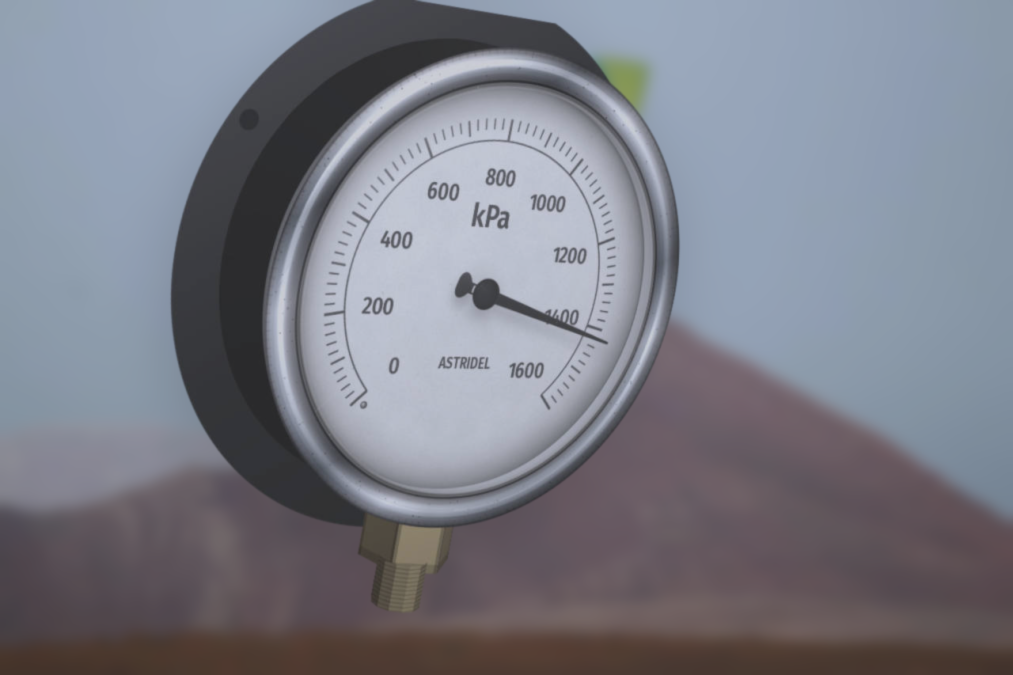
1420 kPa
